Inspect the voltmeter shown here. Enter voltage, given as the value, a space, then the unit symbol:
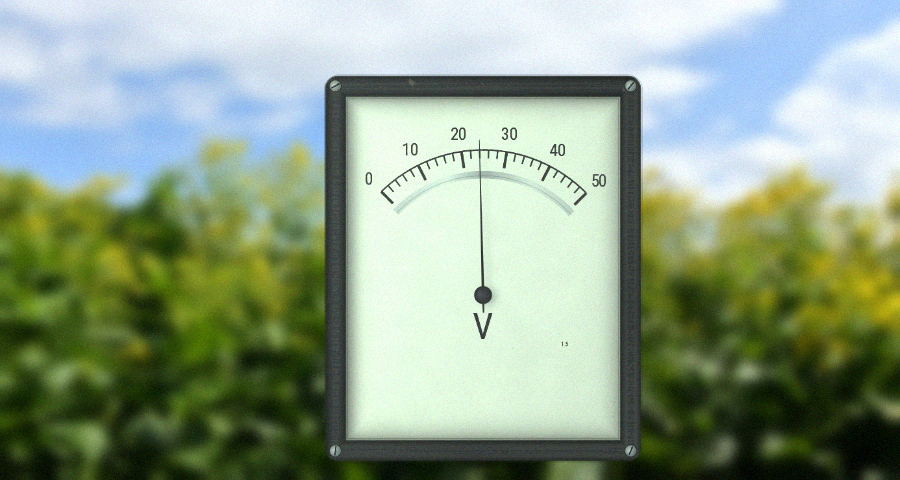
24 V
